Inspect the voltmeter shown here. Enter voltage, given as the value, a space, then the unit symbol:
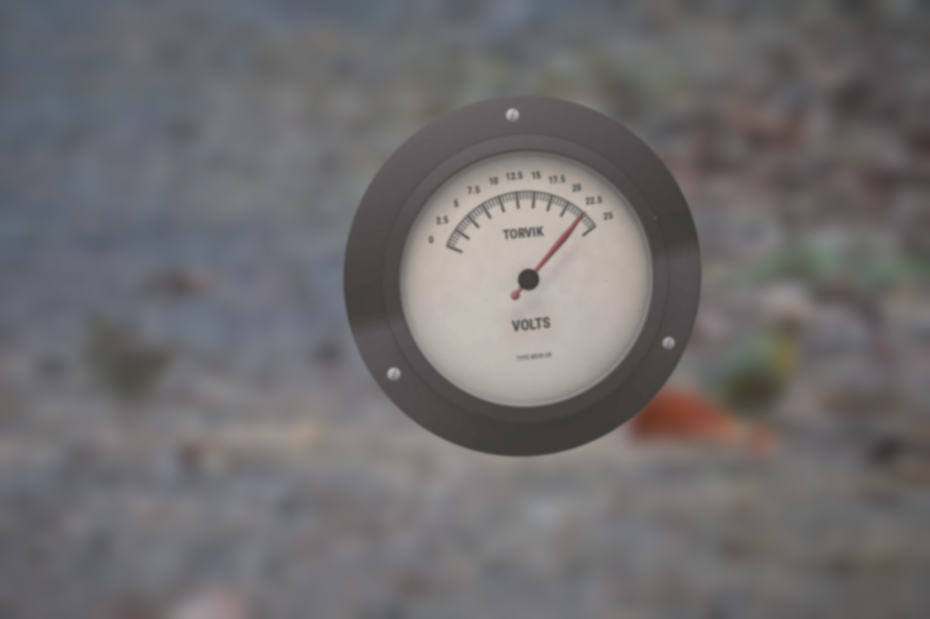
22.5 V
